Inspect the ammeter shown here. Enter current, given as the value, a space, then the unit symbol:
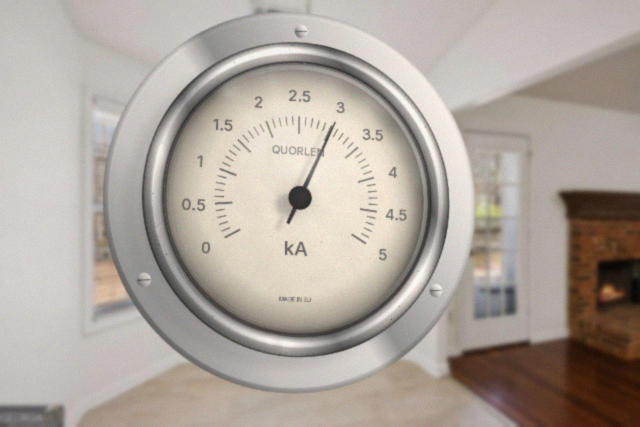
3 kA
